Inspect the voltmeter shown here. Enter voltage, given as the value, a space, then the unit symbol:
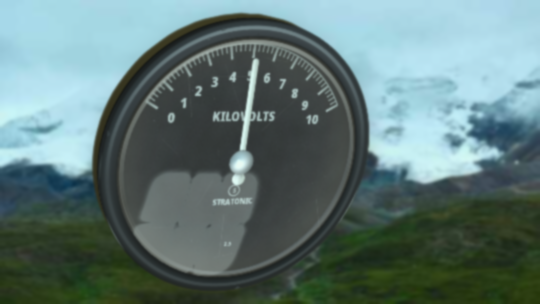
5 kV
